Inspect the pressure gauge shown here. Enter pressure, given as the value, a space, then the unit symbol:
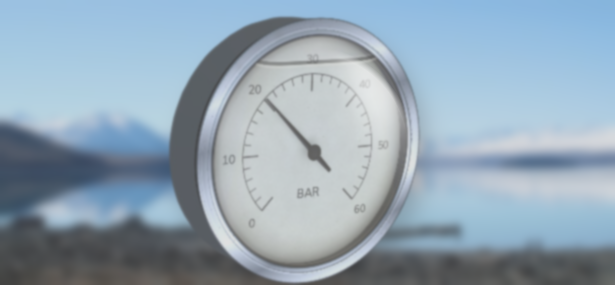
20 bar
